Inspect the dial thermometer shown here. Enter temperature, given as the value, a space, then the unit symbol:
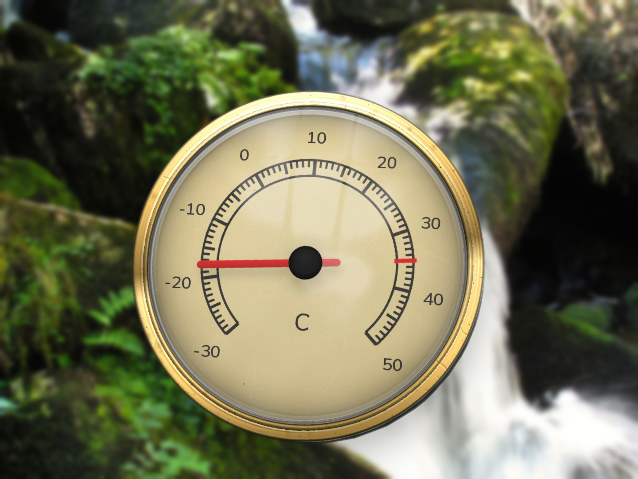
-18 °C
